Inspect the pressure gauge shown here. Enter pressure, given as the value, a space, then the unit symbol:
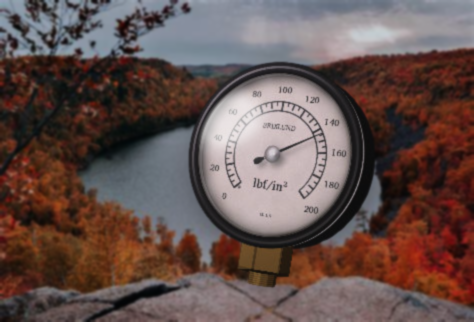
145 psi
